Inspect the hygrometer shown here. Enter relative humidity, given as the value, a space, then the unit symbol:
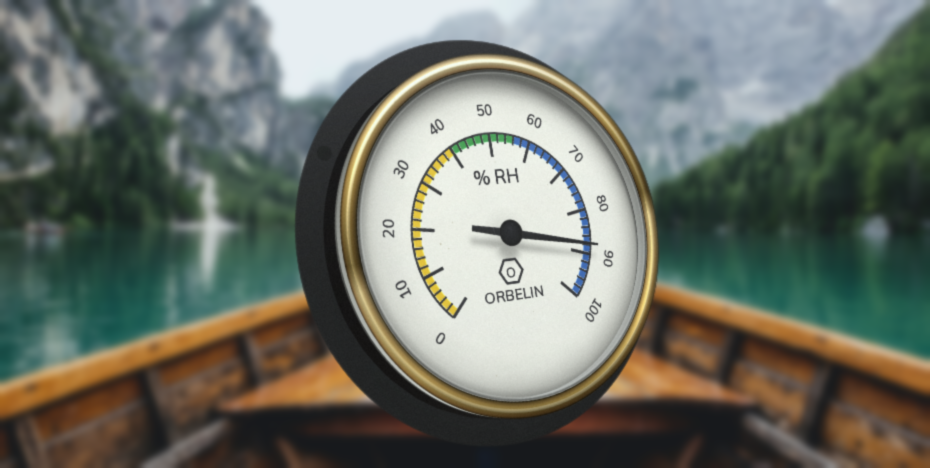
88 %
